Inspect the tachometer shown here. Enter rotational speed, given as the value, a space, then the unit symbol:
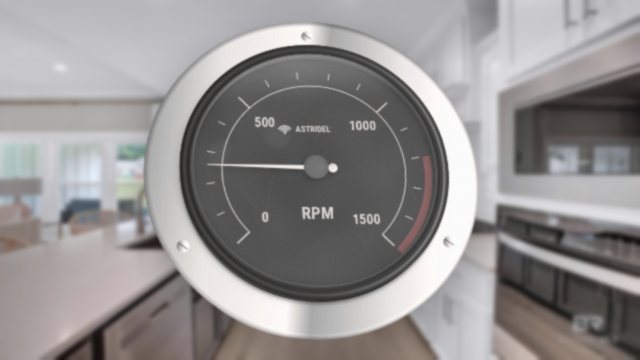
250 rpm
